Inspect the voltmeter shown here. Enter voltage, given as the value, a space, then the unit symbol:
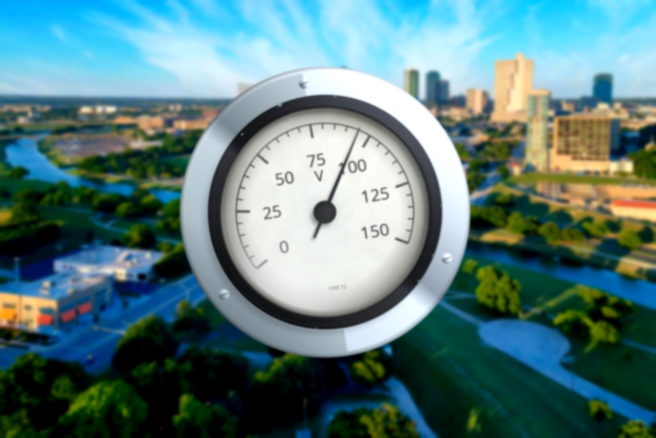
95 V
